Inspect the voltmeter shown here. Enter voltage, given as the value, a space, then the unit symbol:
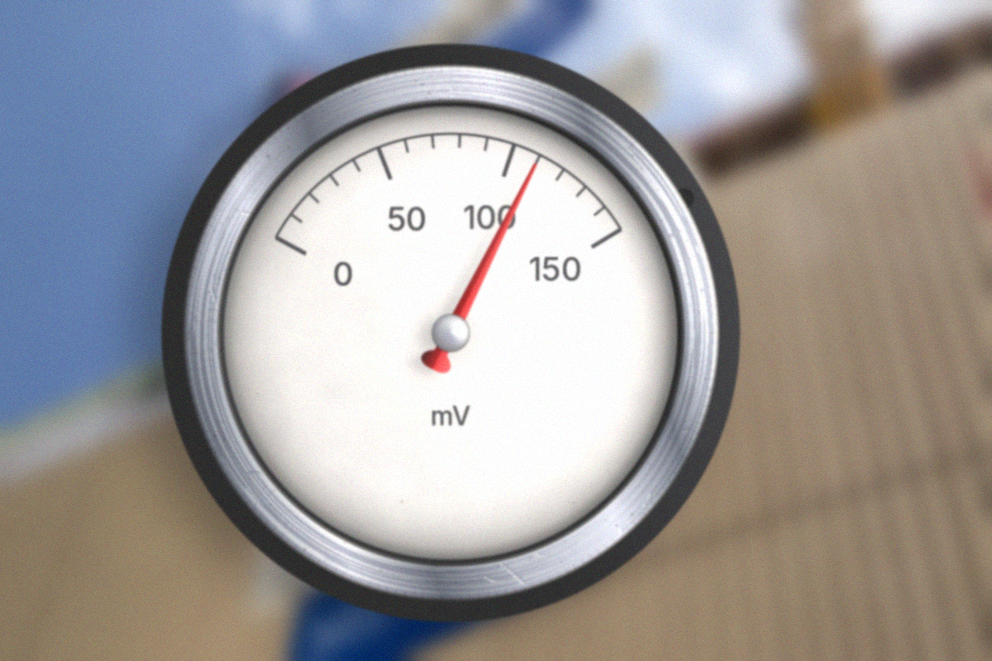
110 mV
